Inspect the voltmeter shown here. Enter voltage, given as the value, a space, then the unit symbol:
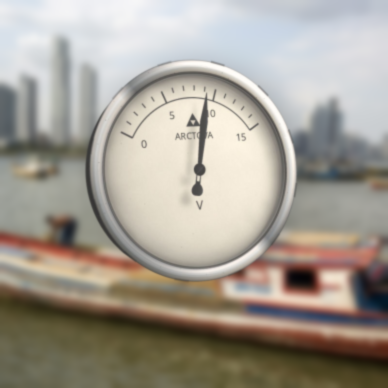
9 V
